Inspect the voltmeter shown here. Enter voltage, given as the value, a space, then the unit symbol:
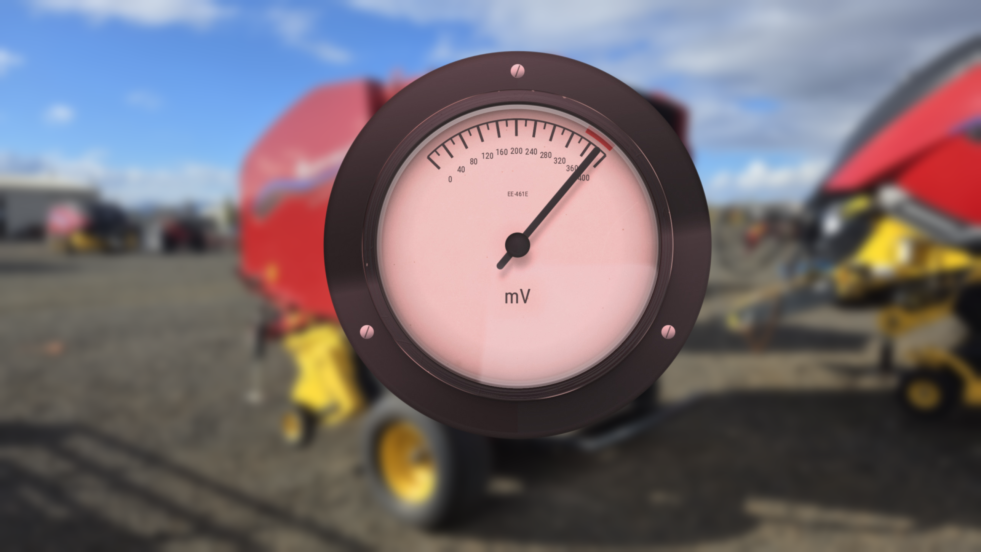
380 mV
